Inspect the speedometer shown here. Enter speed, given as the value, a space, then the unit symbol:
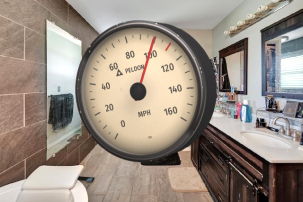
100 mph
